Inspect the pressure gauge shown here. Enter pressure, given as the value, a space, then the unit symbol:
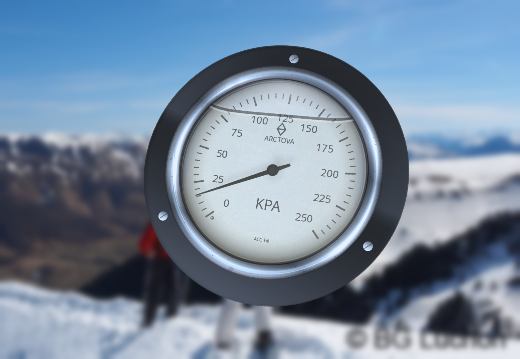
15 kPa
